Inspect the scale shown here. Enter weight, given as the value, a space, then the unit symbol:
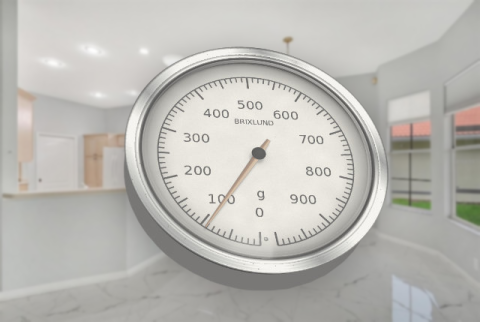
90 g
